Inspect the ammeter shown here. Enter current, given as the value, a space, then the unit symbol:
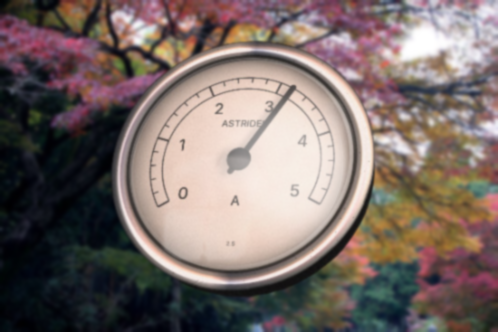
3.2 A
